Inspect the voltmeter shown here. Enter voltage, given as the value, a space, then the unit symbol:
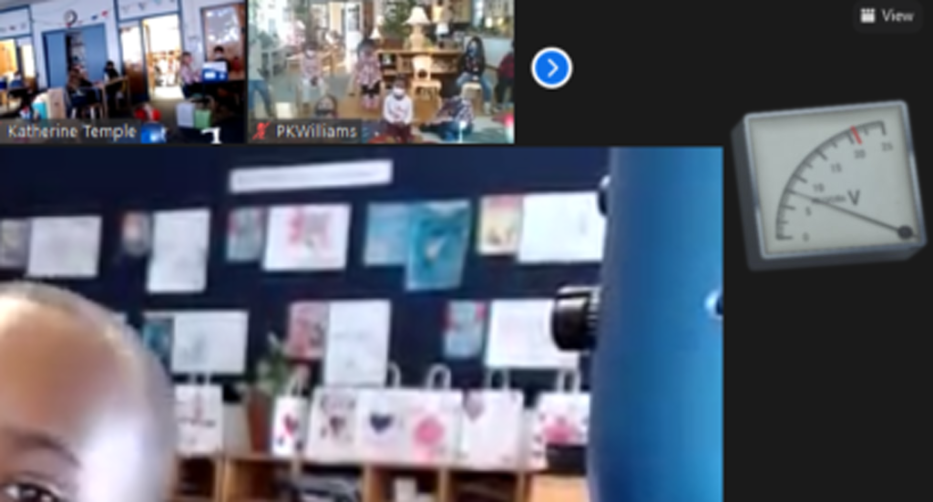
7.5 V
